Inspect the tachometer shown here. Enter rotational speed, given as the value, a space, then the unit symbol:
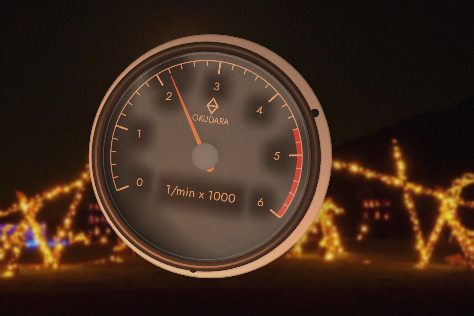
2200 rpm
